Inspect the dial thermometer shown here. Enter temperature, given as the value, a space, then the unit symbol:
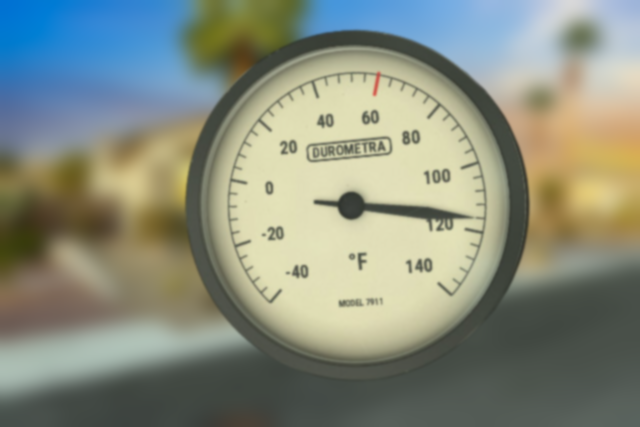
116 °F
